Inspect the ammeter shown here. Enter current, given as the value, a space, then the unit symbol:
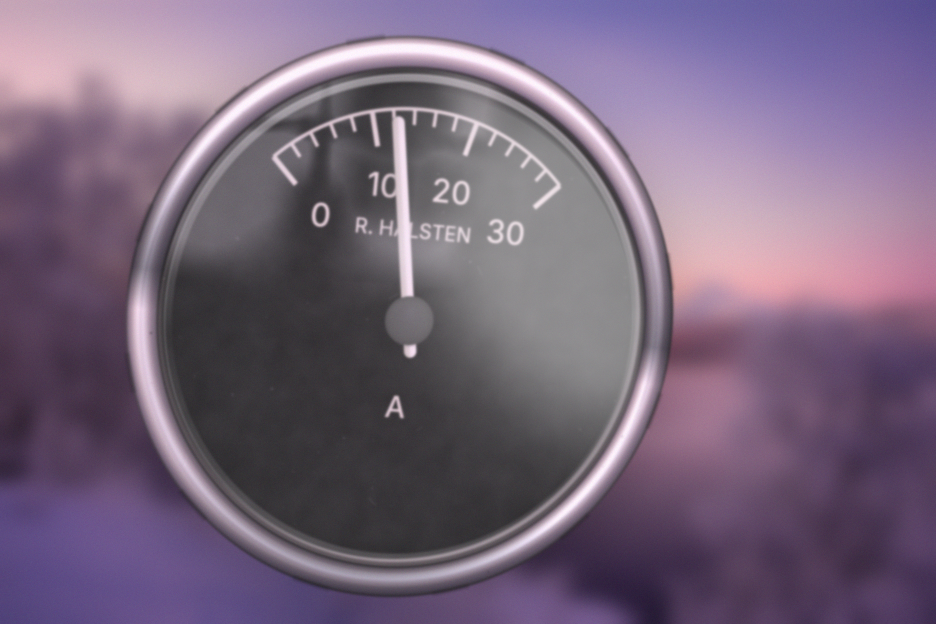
12 A
